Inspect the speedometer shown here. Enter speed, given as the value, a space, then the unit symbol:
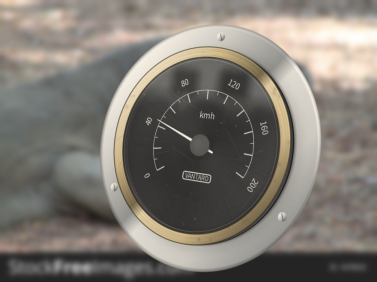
45 km/h
